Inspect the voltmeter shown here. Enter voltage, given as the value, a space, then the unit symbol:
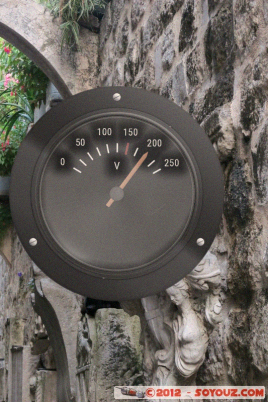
200 V
